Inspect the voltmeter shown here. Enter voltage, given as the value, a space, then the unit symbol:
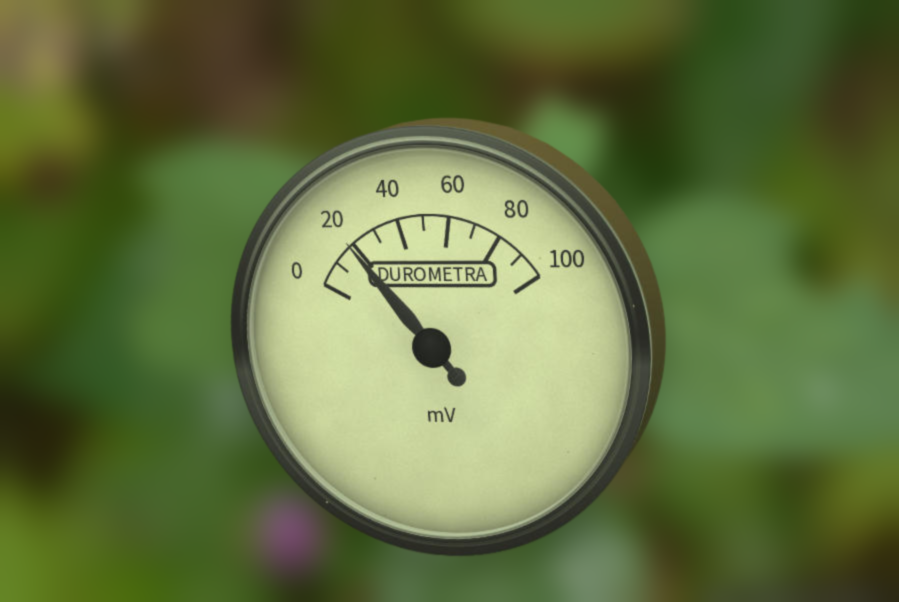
20 mV
